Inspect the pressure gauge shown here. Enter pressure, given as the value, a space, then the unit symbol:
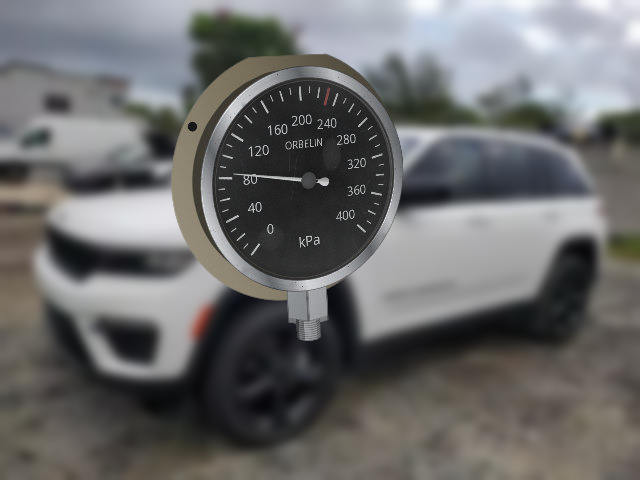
85 kPa
